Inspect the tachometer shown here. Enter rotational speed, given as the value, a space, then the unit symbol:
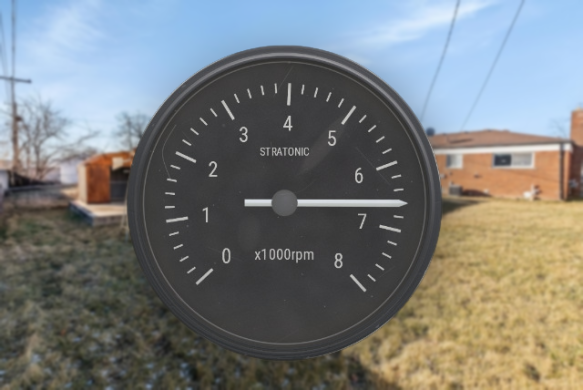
6600 rpm
